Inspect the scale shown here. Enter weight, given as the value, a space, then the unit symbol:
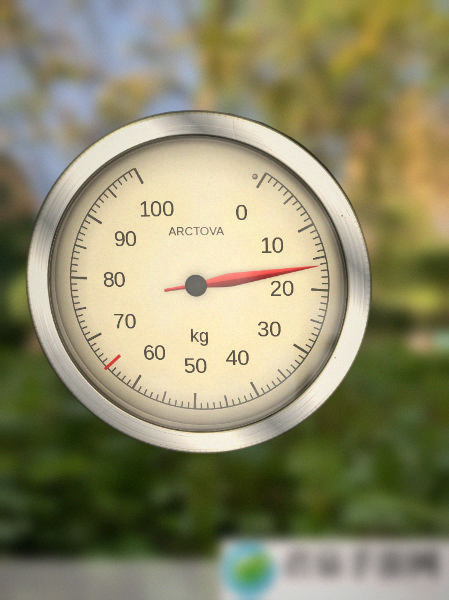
16 kg
